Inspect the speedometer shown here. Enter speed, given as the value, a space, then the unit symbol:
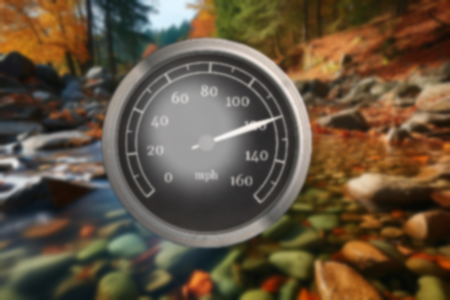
120 mph
